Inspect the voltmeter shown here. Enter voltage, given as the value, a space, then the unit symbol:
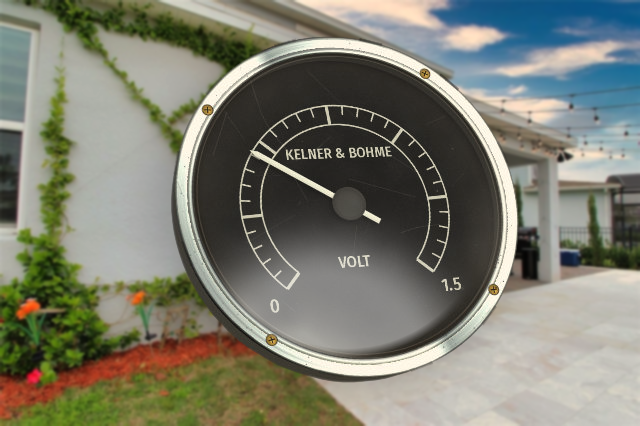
0.45 V
